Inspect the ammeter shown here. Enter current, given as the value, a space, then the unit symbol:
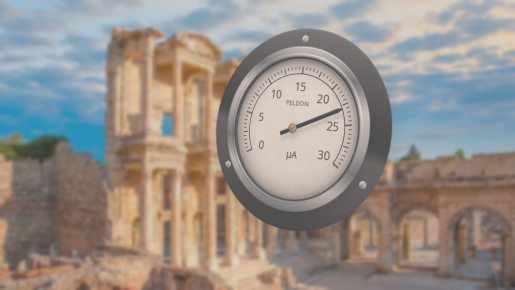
23 µA
